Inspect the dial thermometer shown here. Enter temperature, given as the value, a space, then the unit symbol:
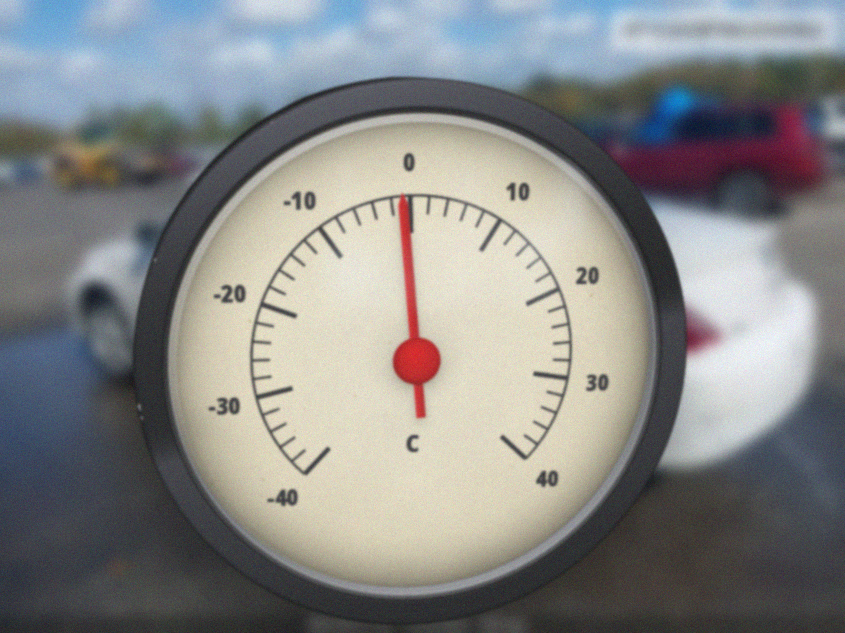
-1 °C
